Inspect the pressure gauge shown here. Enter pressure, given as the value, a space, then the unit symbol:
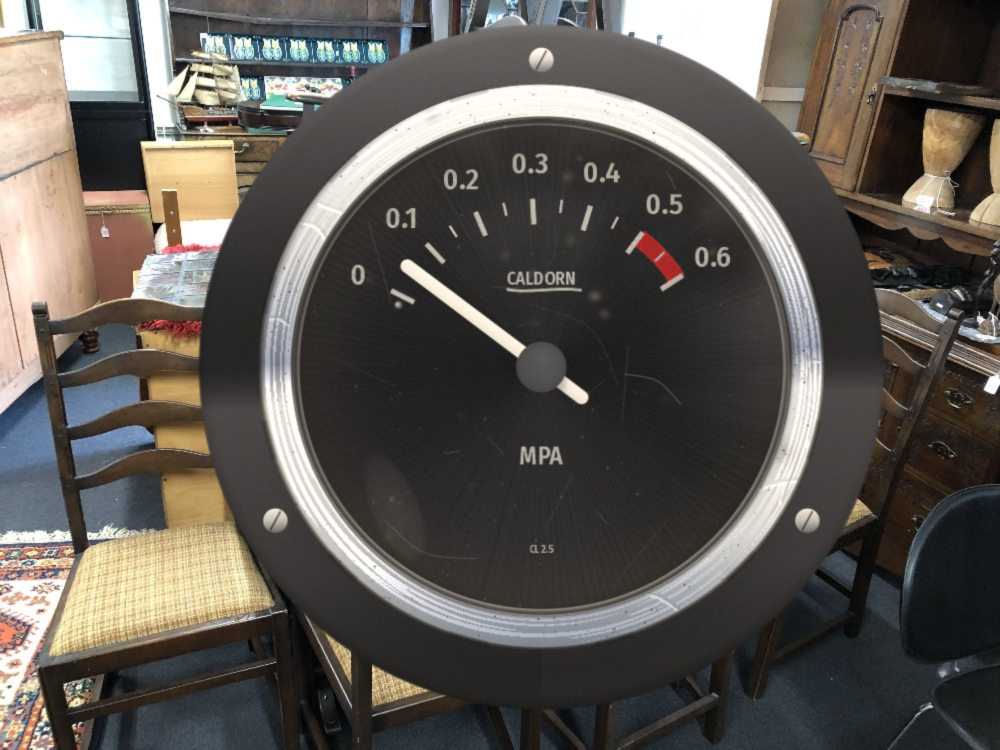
0.05 MPa
